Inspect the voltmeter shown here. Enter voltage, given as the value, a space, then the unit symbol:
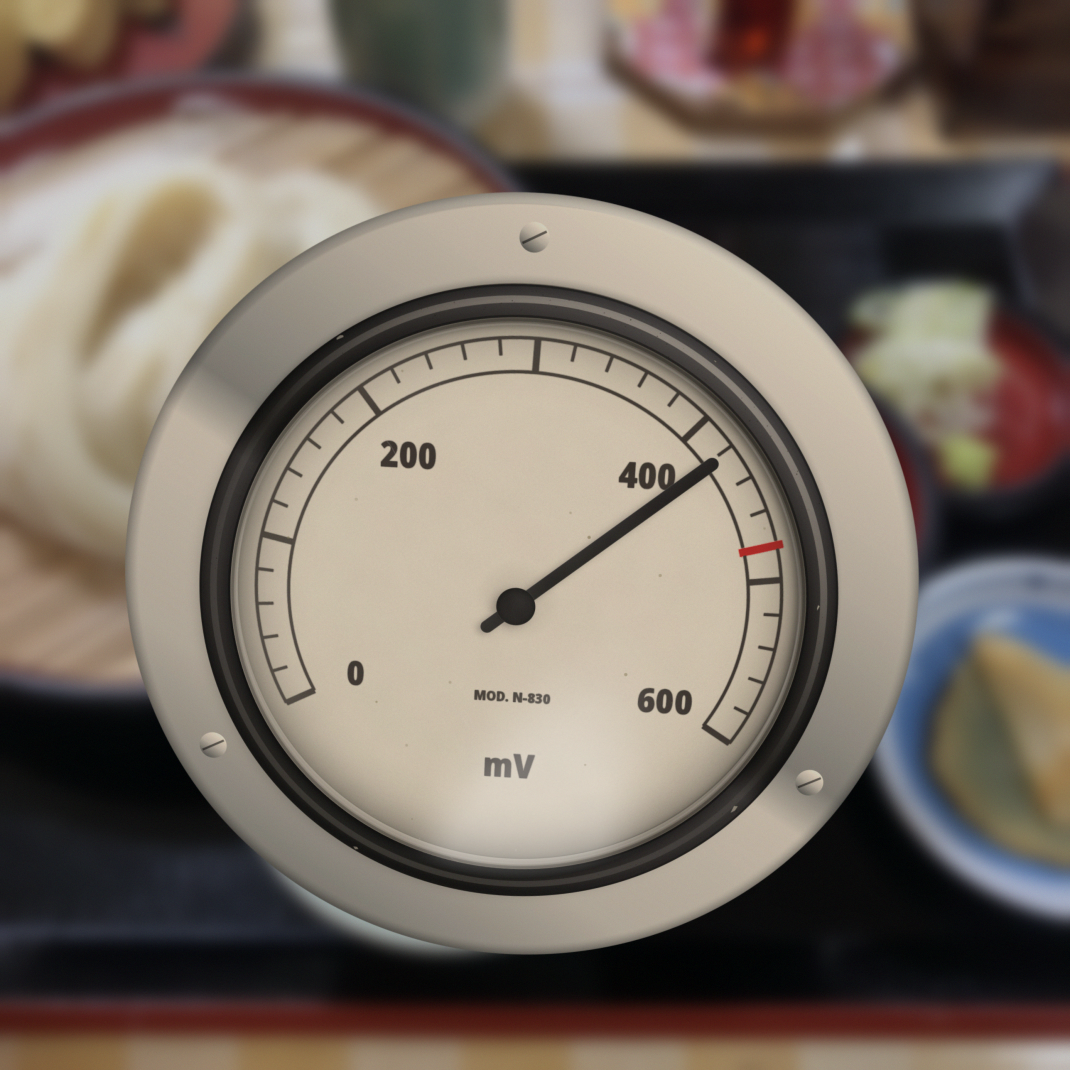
420 mV
